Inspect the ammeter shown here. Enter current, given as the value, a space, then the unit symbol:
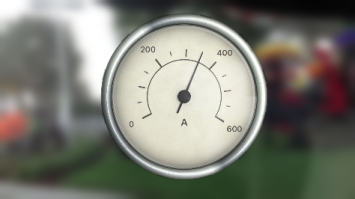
350 A
